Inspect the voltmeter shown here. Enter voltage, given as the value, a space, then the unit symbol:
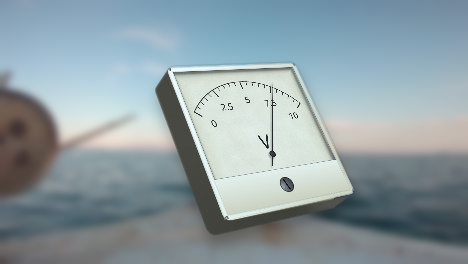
7.5 V
